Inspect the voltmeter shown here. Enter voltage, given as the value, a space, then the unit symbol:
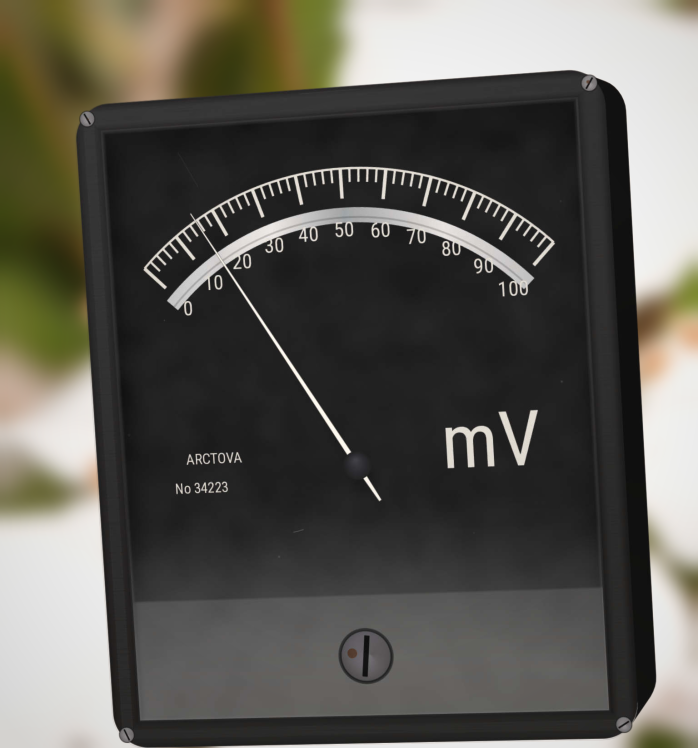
16 mV
